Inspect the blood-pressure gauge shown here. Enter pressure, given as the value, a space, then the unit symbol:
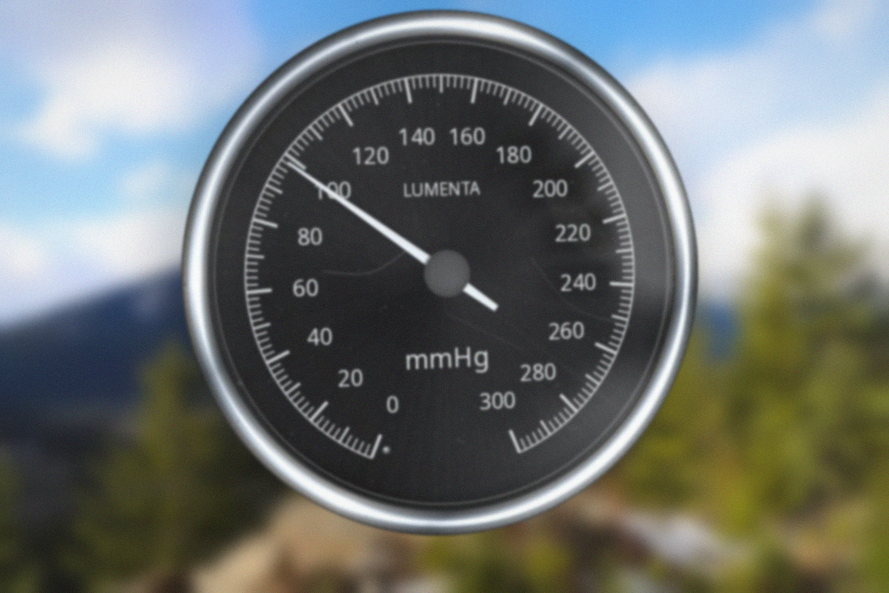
98 mmHg
